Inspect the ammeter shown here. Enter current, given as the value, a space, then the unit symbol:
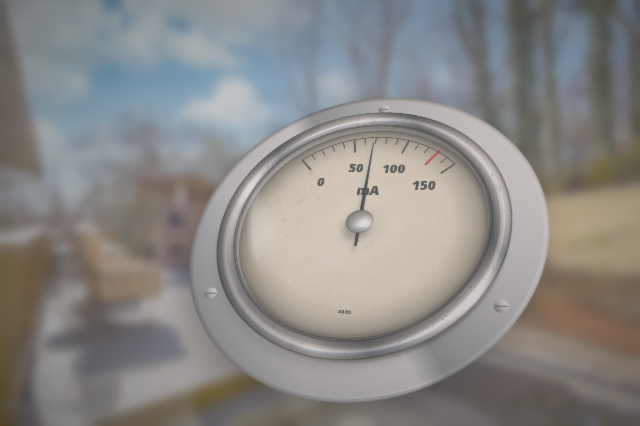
70 mA
